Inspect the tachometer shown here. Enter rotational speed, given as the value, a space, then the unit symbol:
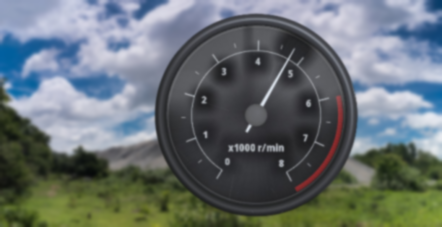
4750 rpm
